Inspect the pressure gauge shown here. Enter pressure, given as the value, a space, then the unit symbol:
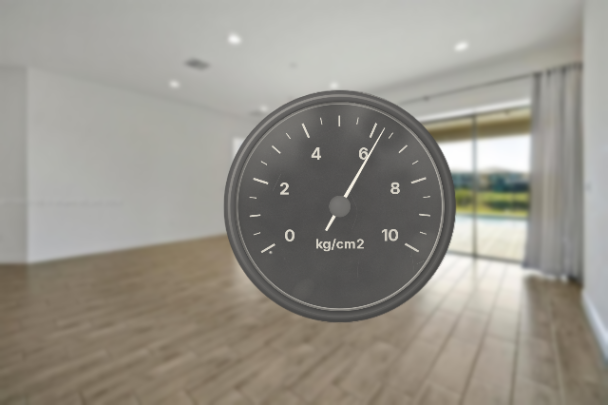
6.25 kg/cm²
